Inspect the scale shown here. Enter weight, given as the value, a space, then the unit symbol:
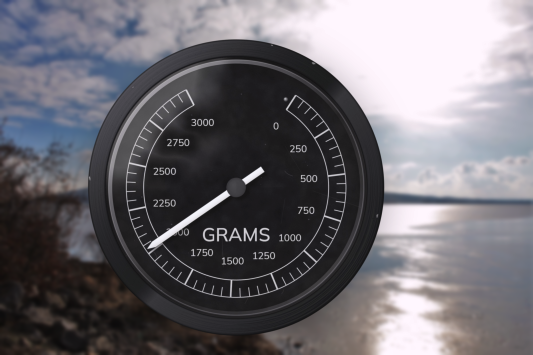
2025 g
